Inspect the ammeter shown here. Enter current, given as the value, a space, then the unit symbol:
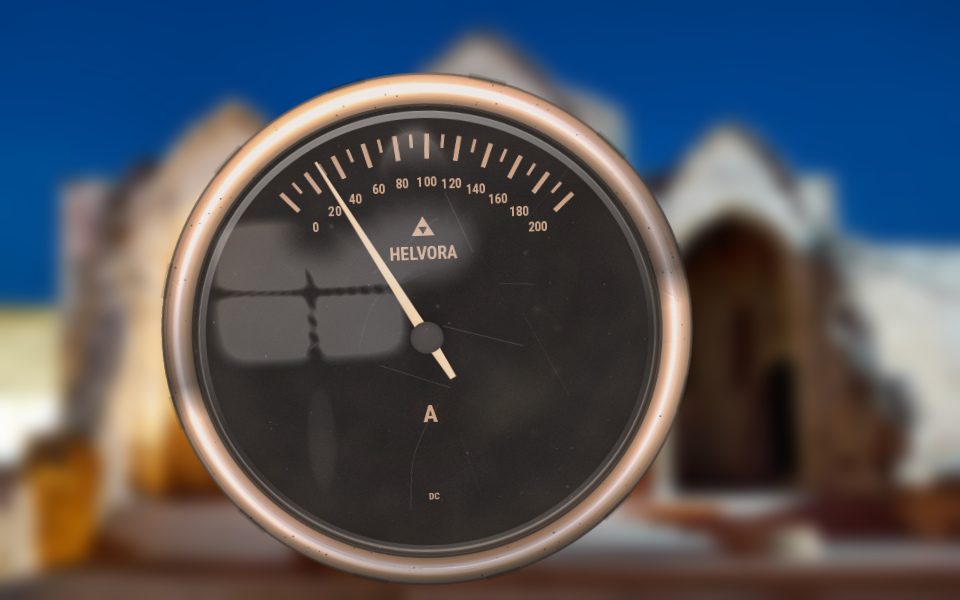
30 A
